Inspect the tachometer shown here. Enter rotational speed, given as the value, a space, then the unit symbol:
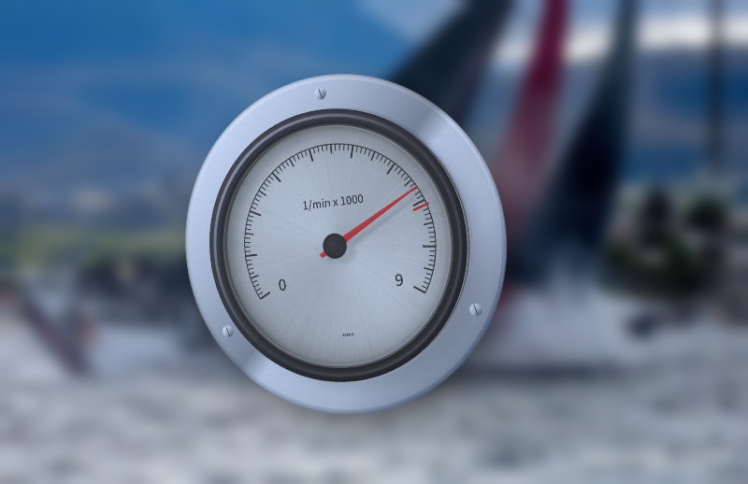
6700 rpm
